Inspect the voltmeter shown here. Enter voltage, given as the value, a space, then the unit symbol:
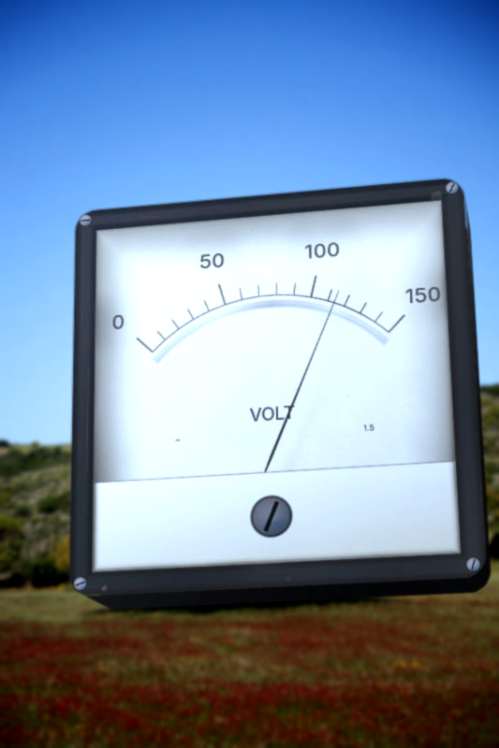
115 V
